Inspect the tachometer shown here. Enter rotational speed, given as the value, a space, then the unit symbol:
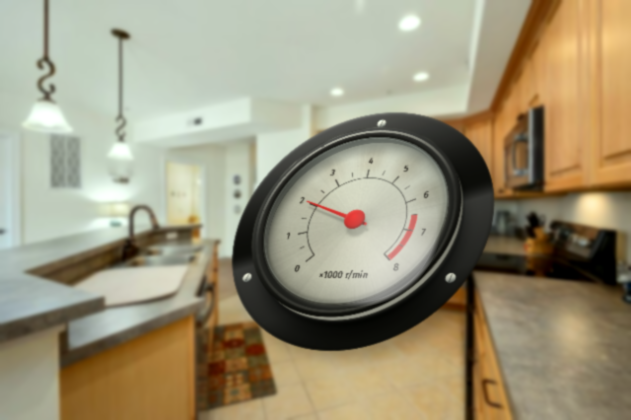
2000 rpm
